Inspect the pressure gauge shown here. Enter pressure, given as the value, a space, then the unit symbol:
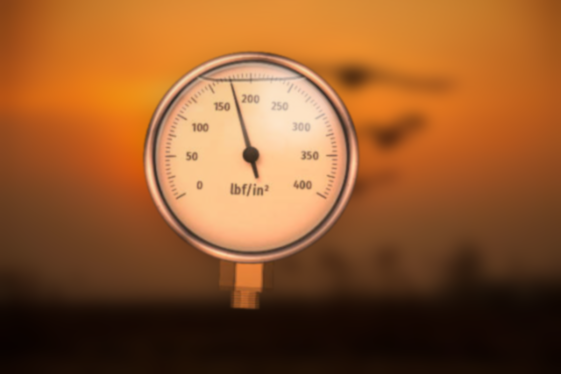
175 psi
